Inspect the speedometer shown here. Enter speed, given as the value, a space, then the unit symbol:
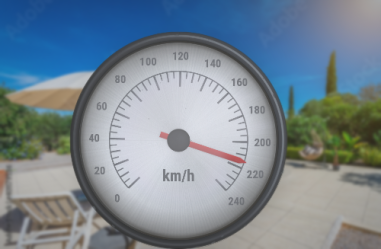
215 km/h
